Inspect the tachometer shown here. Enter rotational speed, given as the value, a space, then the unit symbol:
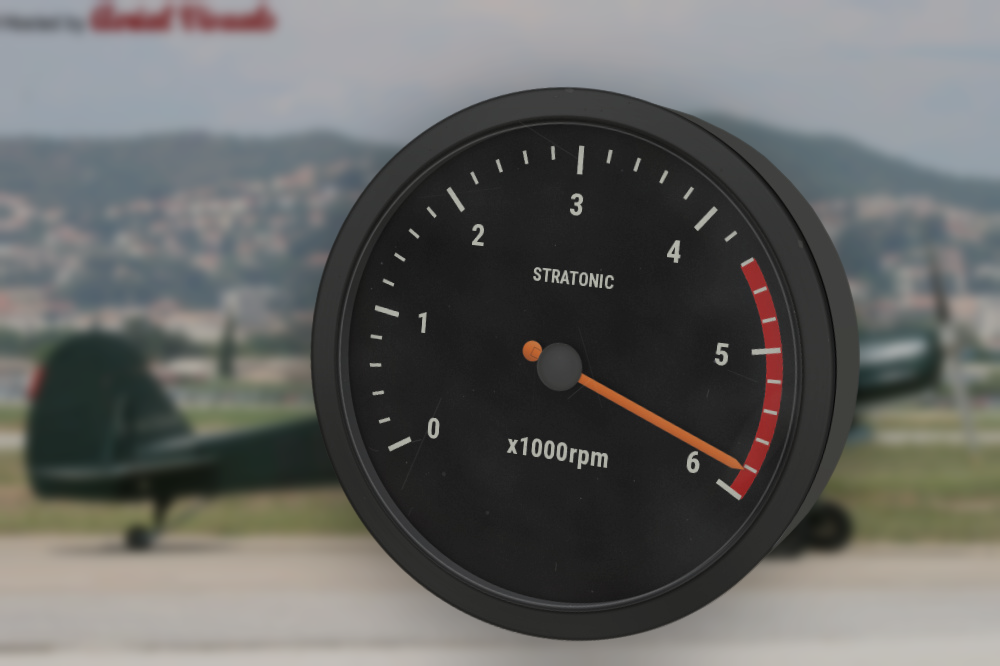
5800 rpm
